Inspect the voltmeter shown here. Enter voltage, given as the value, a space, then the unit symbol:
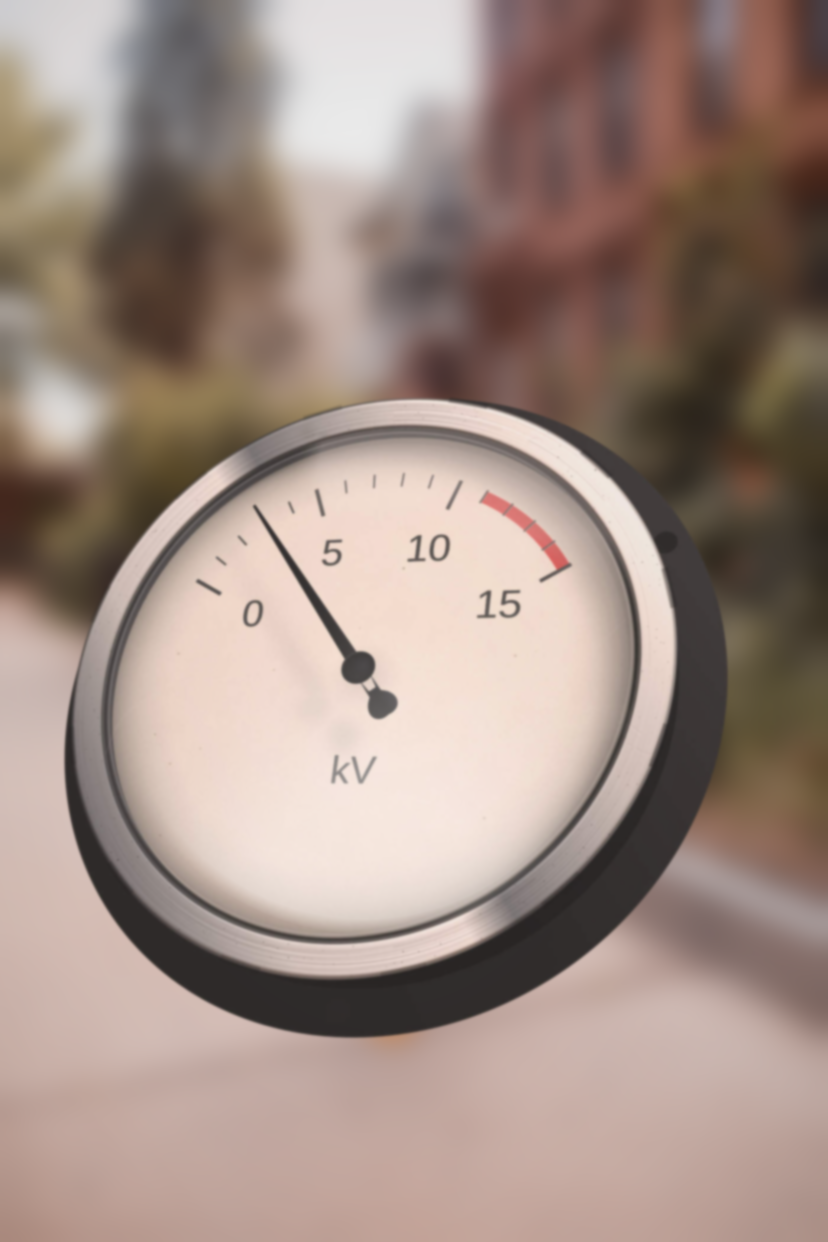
3 kV
